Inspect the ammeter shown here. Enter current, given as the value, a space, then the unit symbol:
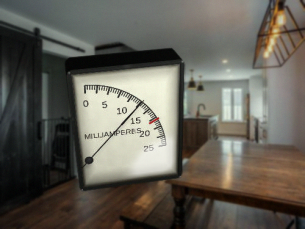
12.5 mA
